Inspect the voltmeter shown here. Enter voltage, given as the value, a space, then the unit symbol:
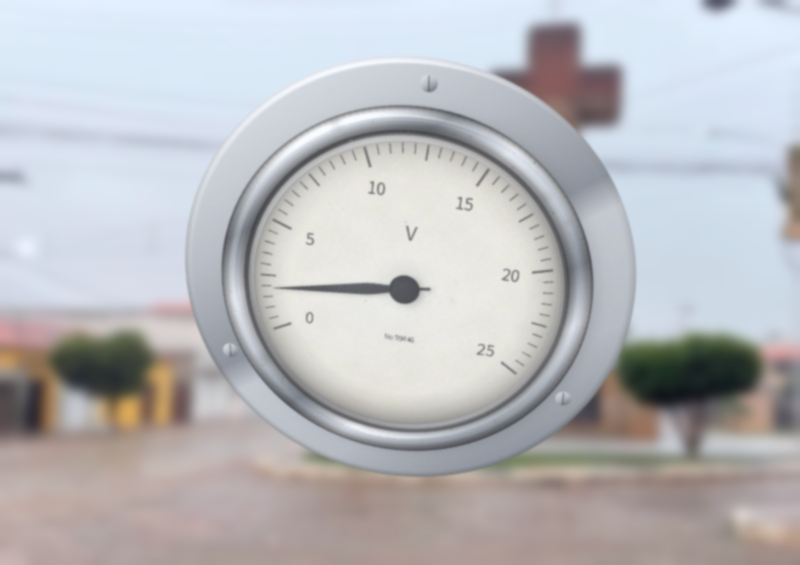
2 V
